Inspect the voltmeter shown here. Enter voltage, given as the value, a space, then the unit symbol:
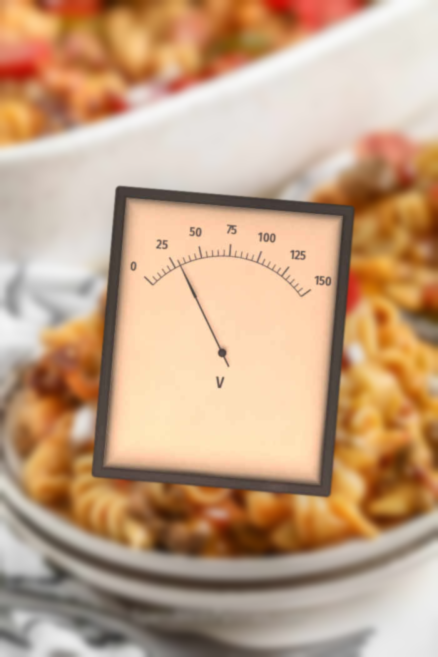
30 V
